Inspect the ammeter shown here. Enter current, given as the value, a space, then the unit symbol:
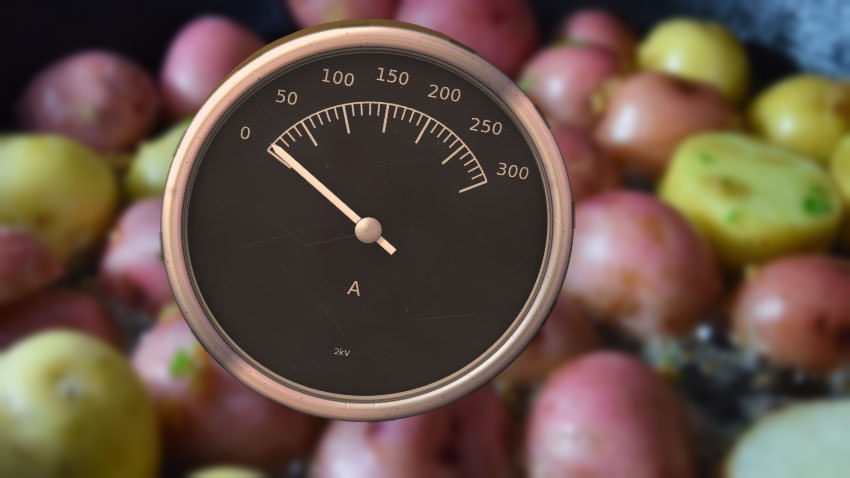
10 A
